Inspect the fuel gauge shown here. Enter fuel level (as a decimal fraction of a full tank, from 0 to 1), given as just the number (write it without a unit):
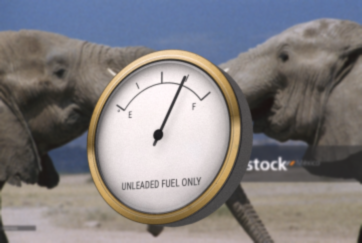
0.75
